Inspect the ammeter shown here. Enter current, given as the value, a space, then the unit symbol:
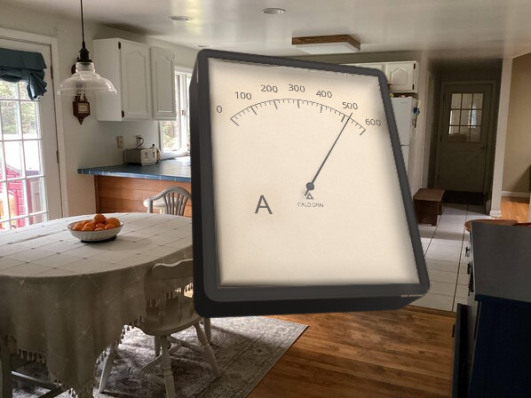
520 A
